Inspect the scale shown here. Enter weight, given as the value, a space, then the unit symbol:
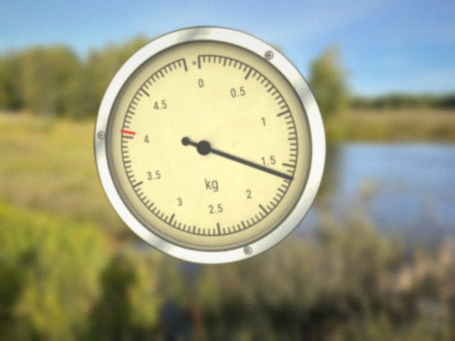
1.6 kg
